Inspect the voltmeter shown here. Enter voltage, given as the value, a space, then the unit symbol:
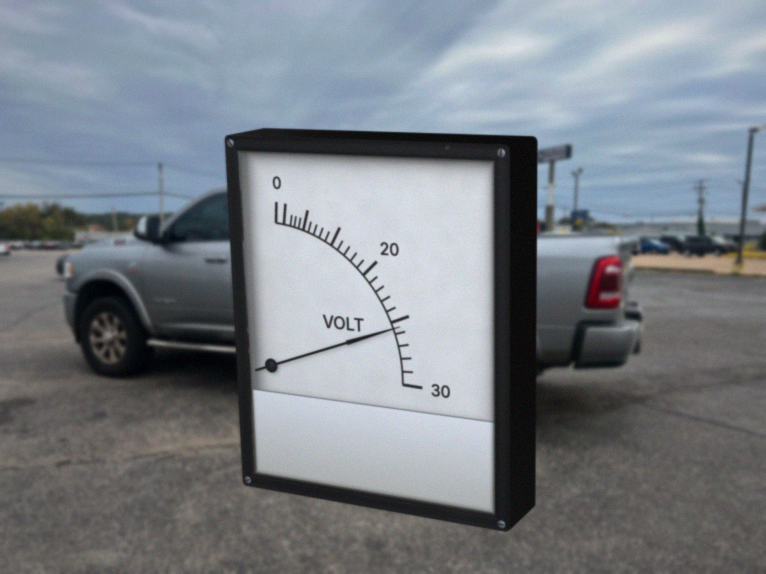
25.5 V
